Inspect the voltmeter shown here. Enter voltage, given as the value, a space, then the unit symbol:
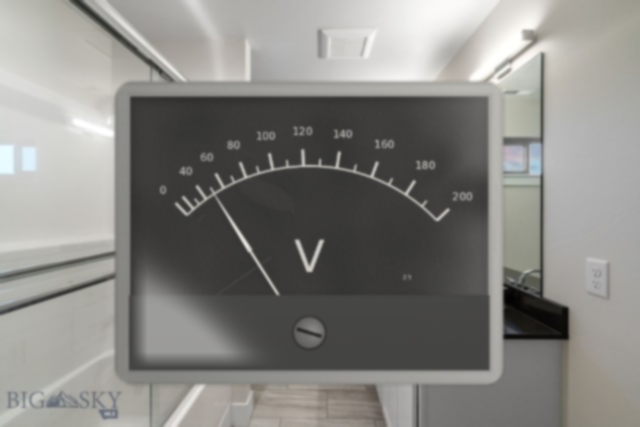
50 V
